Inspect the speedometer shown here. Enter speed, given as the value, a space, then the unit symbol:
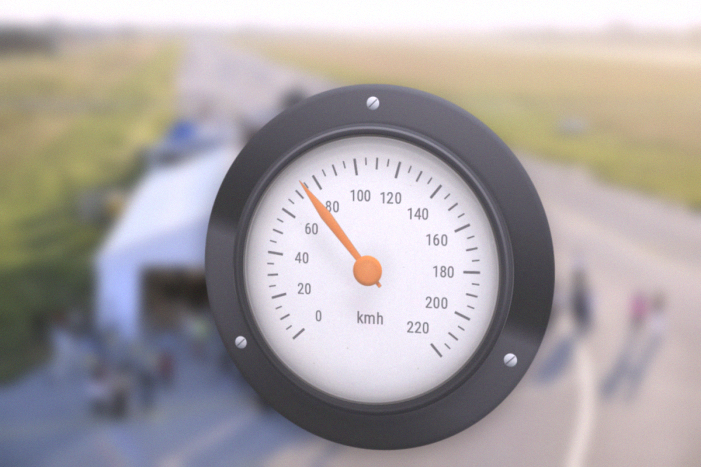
75 km/h
